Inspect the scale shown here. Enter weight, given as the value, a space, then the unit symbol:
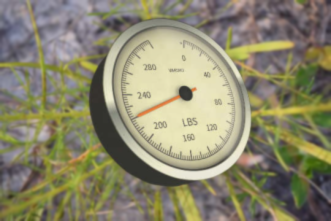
220 lb
